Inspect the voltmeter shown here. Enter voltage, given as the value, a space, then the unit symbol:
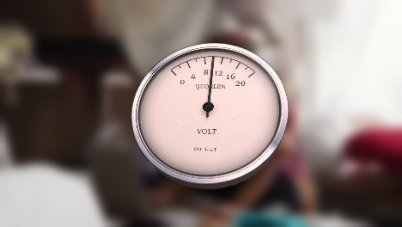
10 V
